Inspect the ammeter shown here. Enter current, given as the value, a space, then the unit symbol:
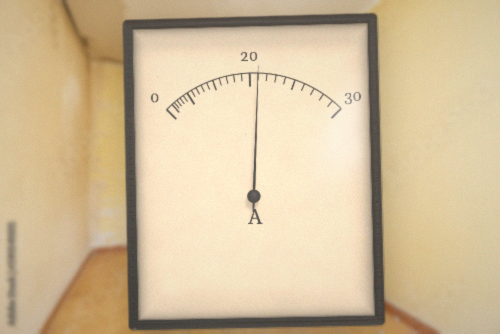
21 A
